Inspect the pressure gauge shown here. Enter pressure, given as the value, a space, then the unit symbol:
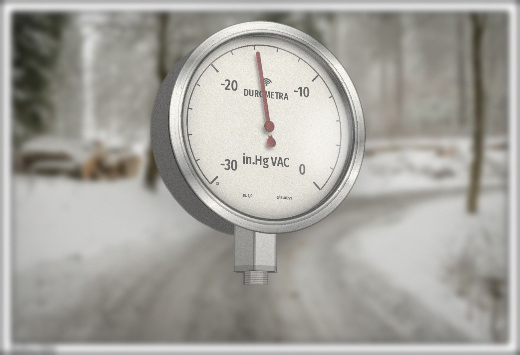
-16 inHg
